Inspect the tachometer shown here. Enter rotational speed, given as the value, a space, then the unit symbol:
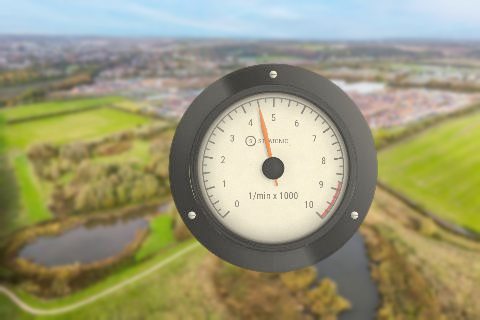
4500 rpm
